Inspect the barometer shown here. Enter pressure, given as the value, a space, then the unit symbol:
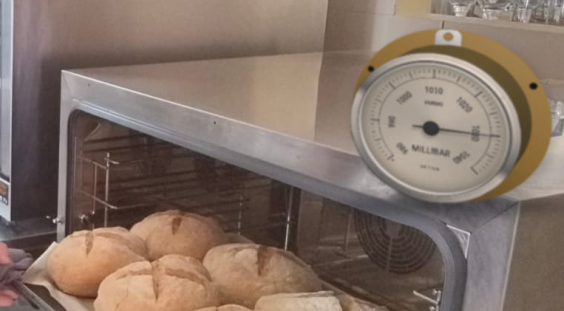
1030 mbar
